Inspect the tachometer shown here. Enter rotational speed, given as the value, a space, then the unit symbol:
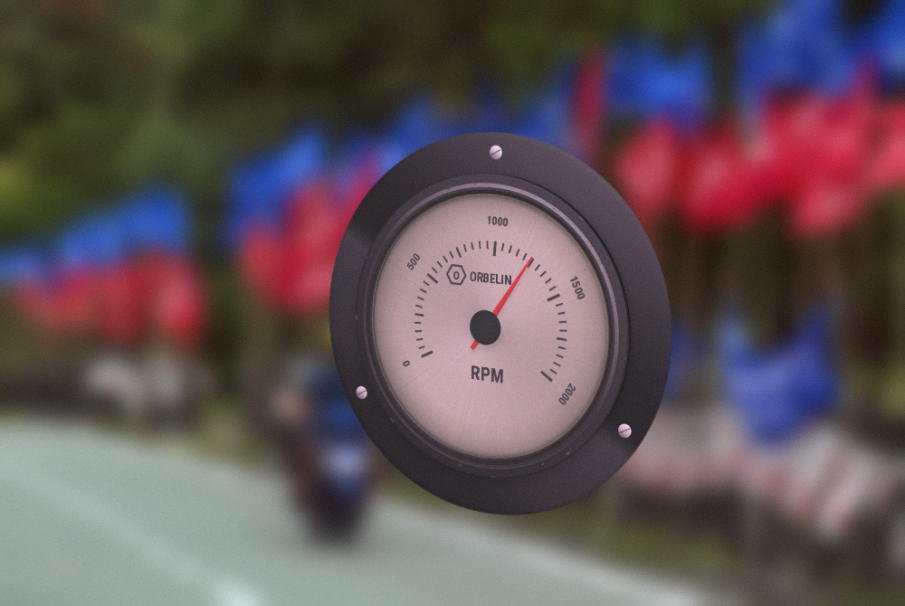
1250 rpm
